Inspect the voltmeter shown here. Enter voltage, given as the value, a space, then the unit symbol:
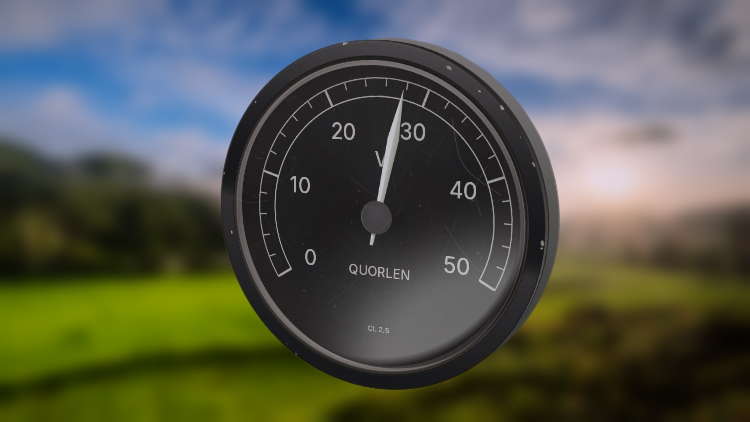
28 V
